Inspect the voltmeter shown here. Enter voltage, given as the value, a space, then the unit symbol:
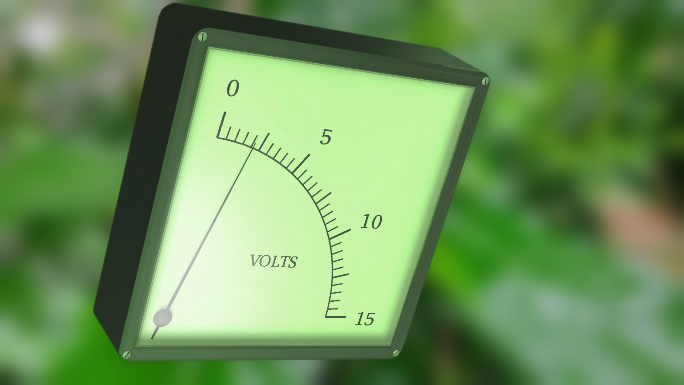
2 V
